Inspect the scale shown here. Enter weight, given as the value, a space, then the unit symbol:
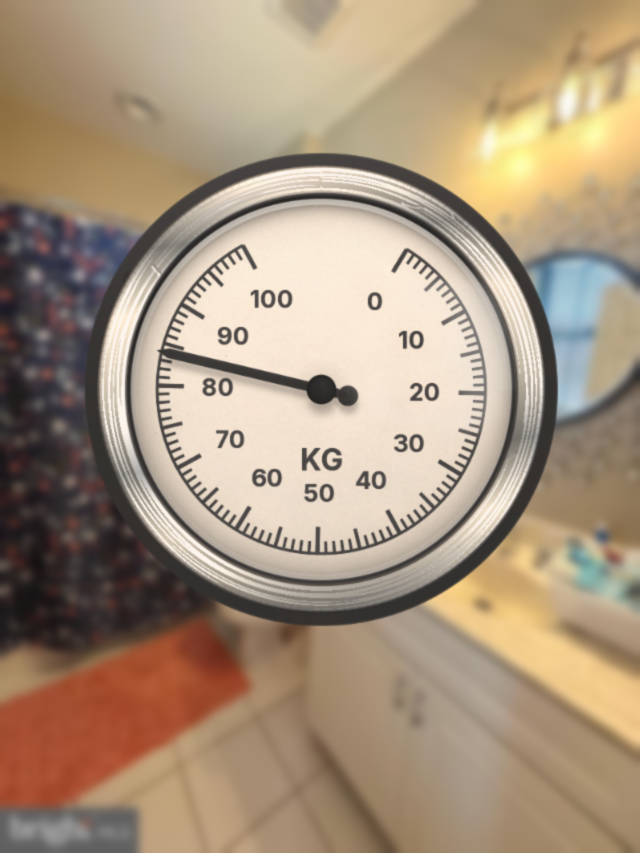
84 kg
